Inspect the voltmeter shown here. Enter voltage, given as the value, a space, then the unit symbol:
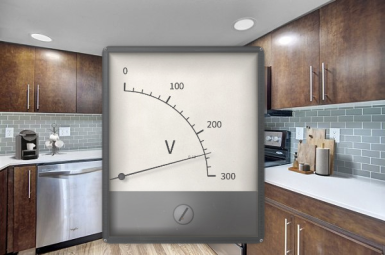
250 V
